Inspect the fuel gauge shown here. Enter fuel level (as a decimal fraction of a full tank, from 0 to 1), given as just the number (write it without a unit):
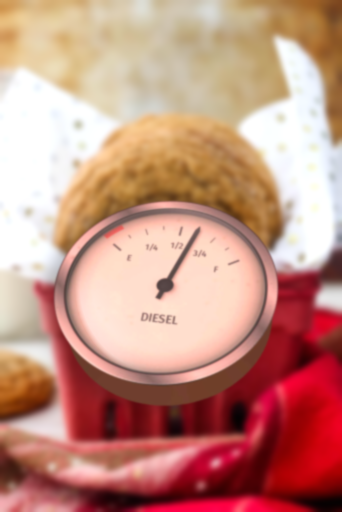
0.625
